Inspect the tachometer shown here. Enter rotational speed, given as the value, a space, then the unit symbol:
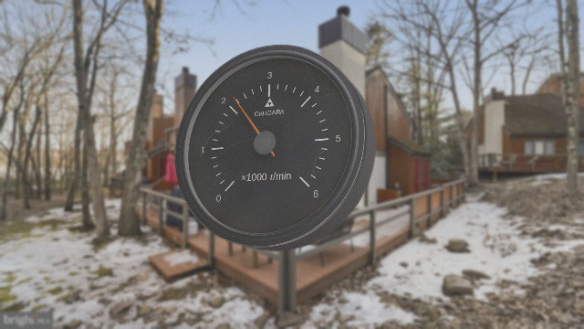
2200 rpm
